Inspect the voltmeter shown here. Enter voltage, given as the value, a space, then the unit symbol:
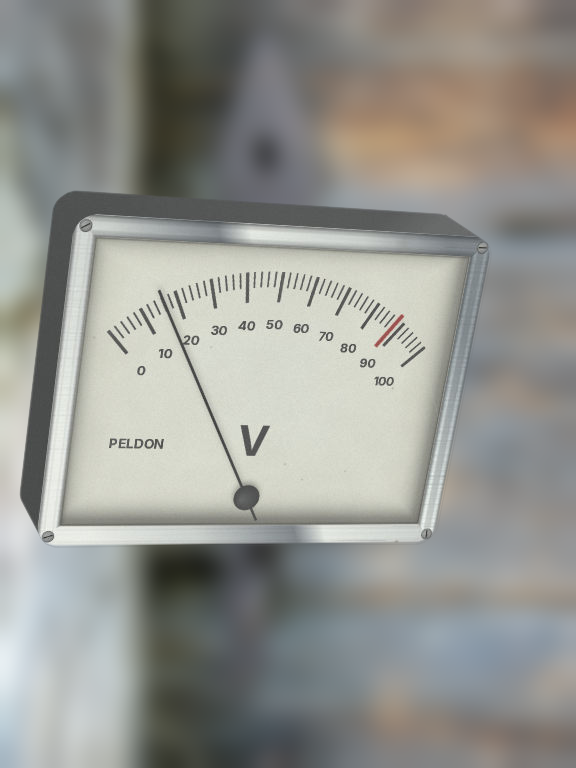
16 V
